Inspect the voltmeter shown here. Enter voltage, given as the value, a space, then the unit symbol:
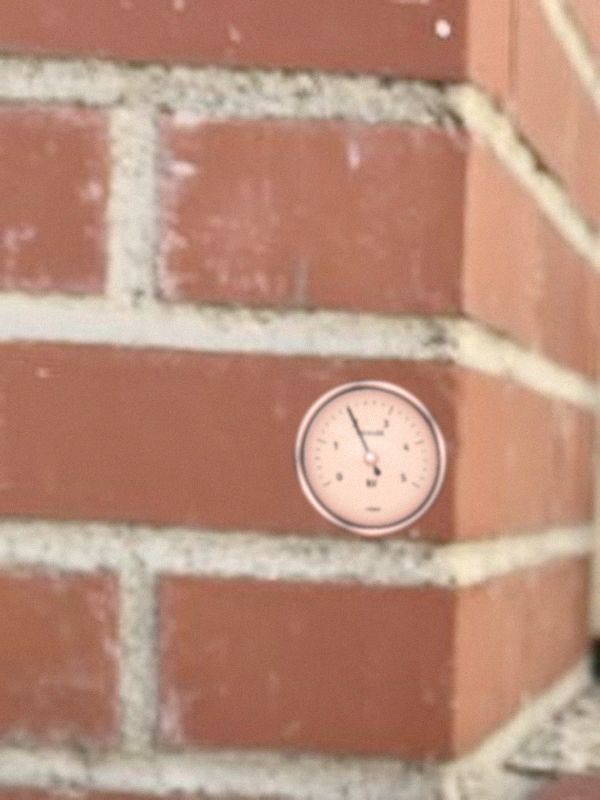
2 kV
